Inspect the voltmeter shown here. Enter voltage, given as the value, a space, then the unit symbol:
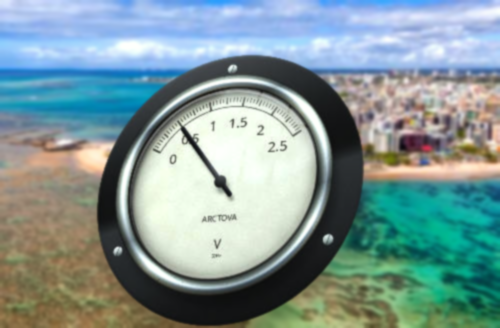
0.5 V
